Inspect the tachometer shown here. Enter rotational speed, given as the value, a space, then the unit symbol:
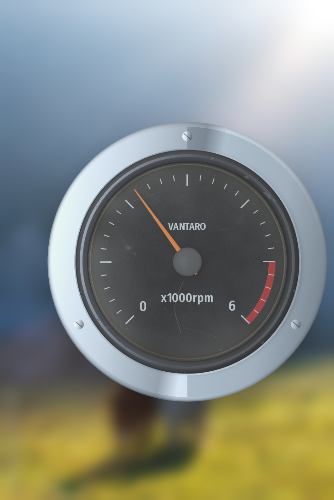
2200 rpm
